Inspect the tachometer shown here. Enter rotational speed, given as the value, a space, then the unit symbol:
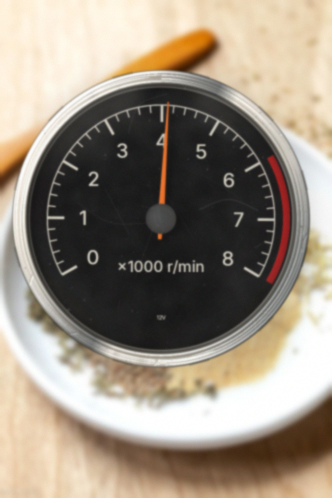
4100 rpm
